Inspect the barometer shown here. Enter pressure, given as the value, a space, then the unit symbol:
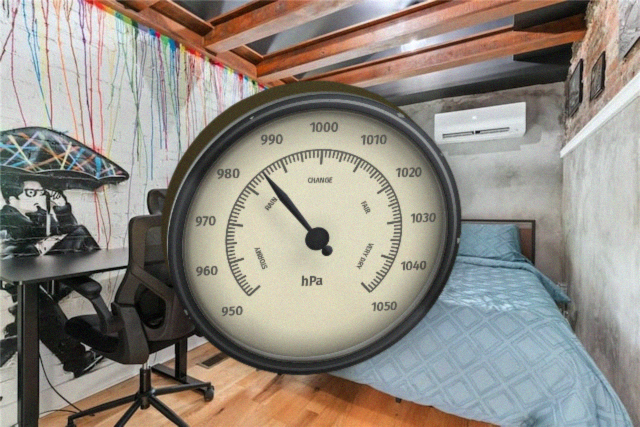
985 hPa
